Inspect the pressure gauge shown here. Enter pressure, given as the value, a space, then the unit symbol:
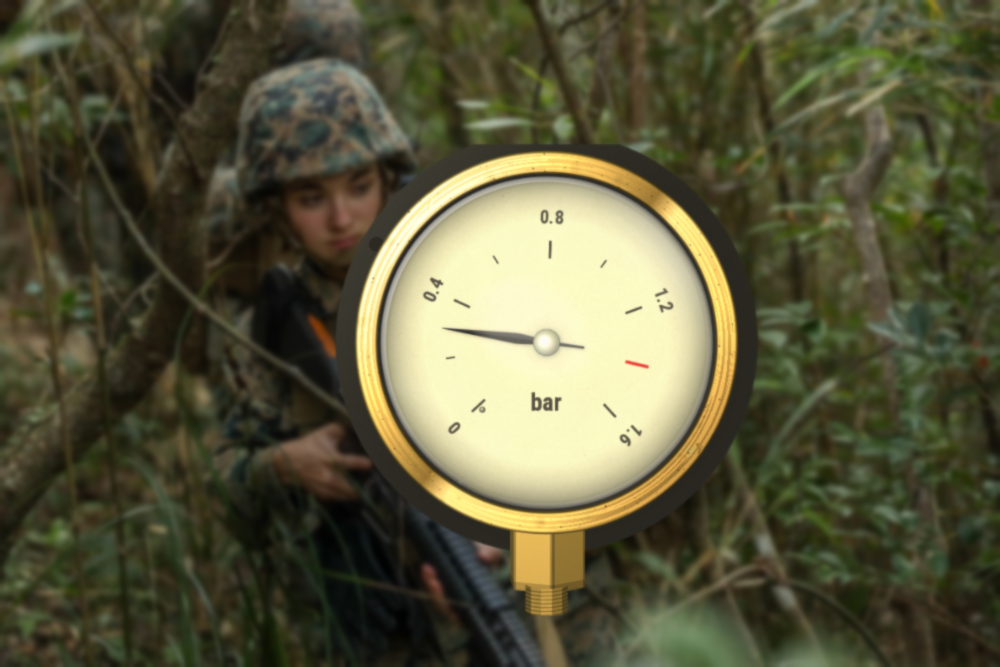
0.3 bar
